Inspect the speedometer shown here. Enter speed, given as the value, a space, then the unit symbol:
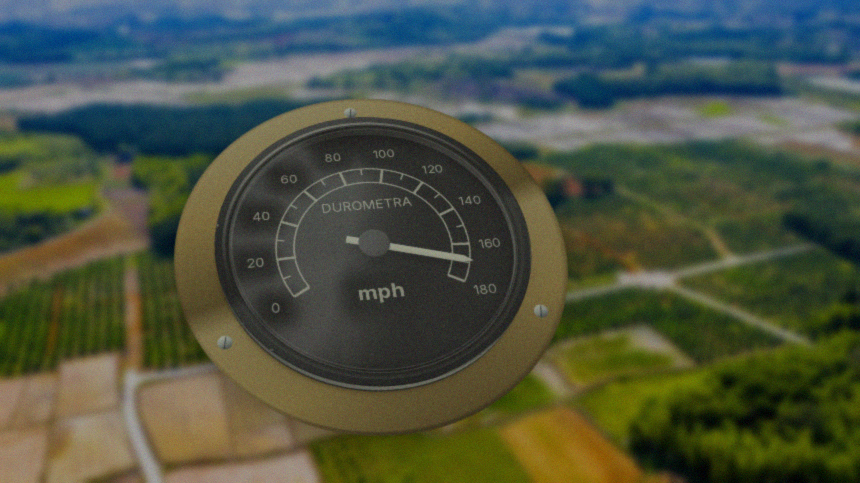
170 mph
